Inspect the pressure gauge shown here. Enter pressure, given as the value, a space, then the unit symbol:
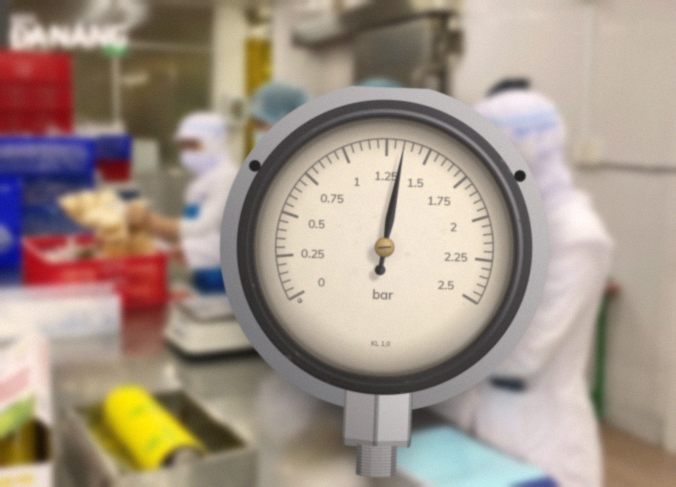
1.35 bar
